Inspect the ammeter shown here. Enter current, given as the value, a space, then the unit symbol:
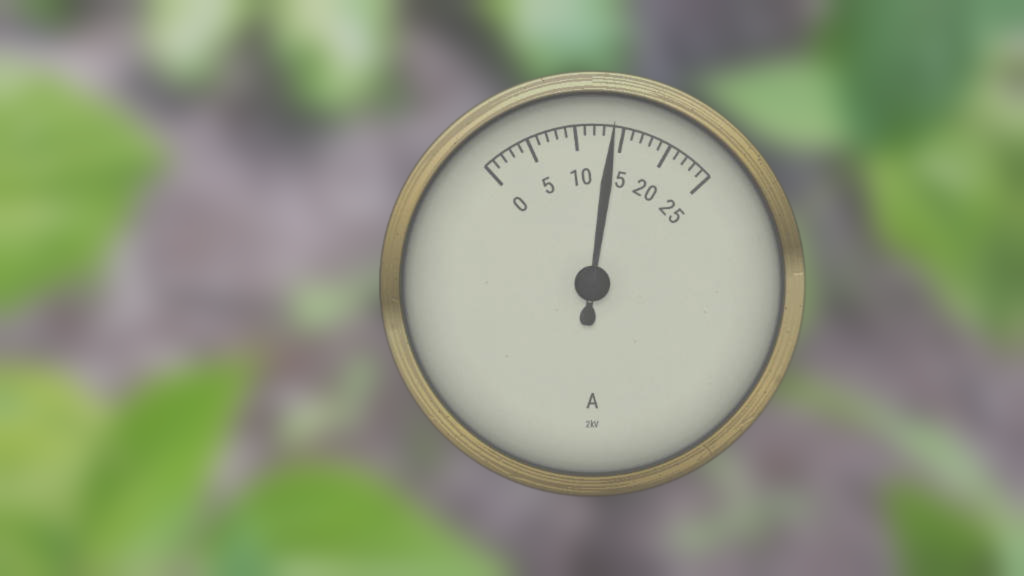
14 A
